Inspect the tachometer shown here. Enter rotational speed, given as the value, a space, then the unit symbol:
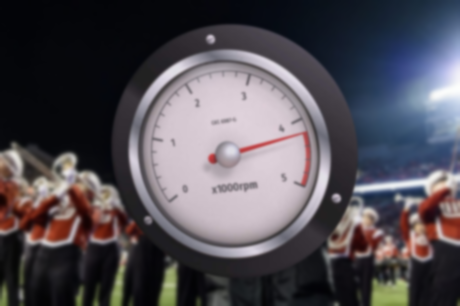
4200 rpm
